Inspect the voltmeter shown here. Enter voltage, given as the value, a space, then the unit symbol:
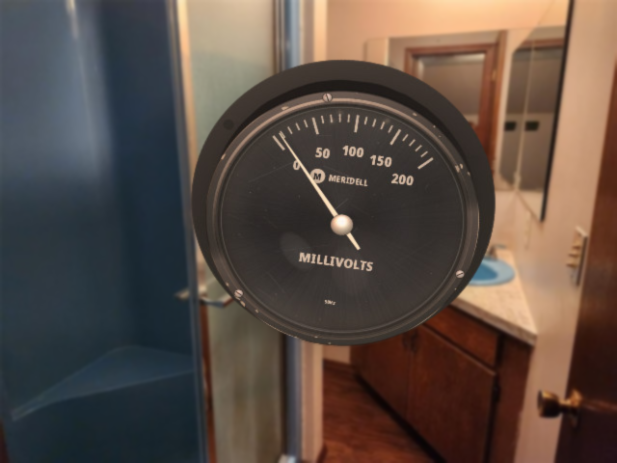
10 mV
